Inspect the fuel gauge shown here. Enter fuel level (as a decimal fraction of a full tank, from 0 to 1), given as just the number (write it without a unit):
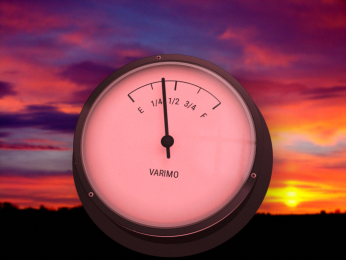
0.375
